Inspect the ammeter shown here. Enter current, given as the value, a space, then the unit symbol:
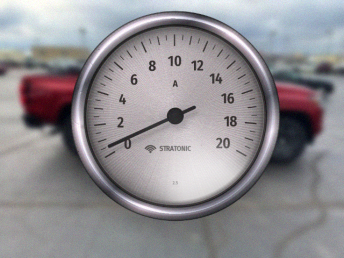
0.5 A
